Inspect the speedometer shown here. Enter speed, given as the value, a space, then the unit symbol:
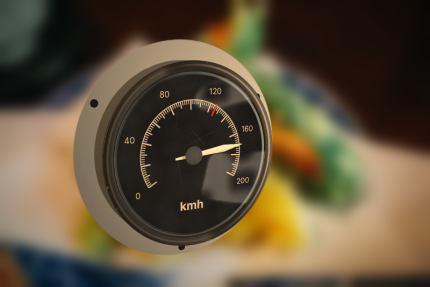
170 km/h
